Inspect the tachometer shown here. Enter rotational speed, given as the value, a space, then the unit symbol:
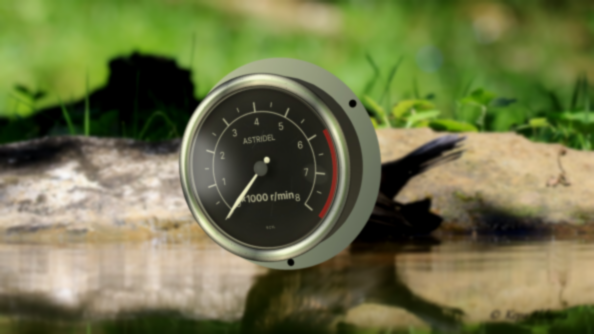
0 rpm
